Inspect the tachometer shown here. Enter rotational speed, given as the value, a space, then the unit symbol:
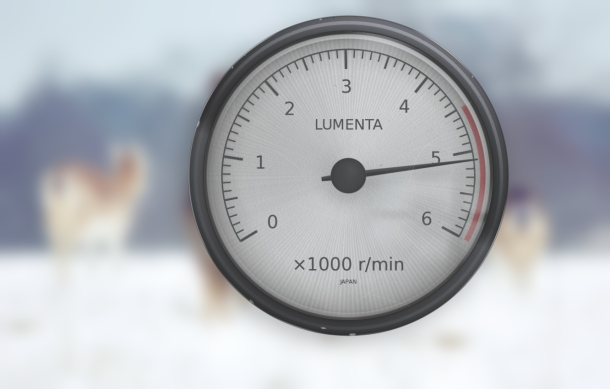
5100 rpm
